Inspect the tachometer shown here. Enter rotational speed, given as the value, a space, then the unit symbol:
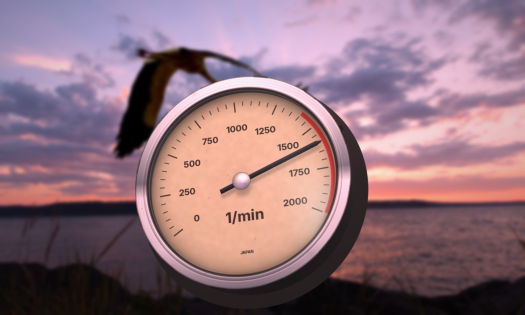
1600 rpm
